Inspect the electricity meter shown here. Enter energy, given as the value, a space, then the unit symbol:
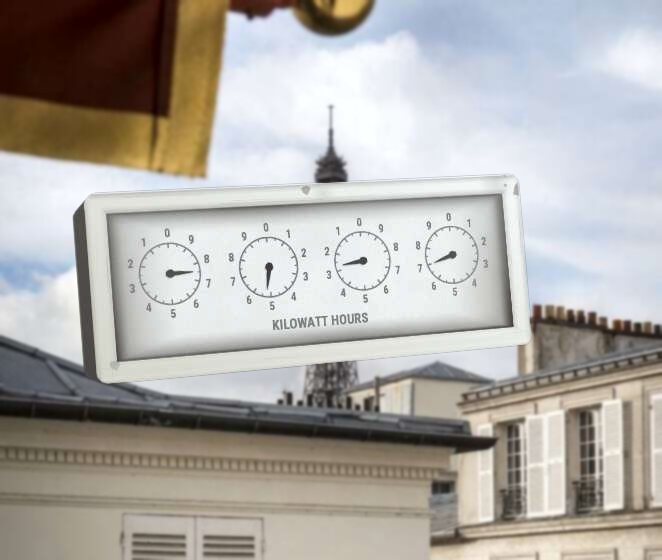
7527 kWh
